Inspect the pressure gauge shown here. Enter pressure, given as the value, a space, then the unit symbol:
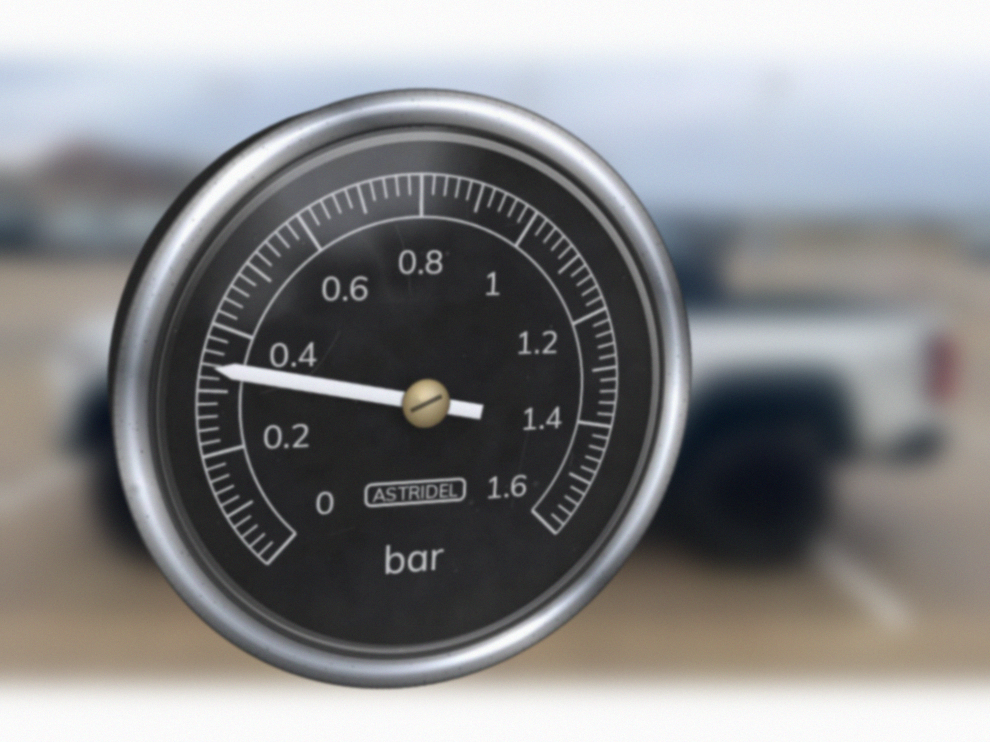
0.34 bar
